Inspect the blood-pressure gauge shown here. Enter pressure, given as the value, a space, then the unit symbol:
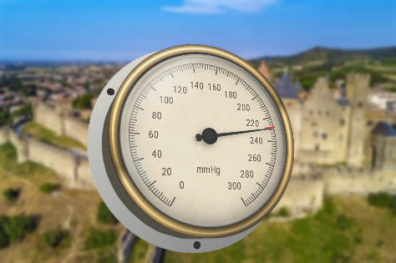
230 mmHg
